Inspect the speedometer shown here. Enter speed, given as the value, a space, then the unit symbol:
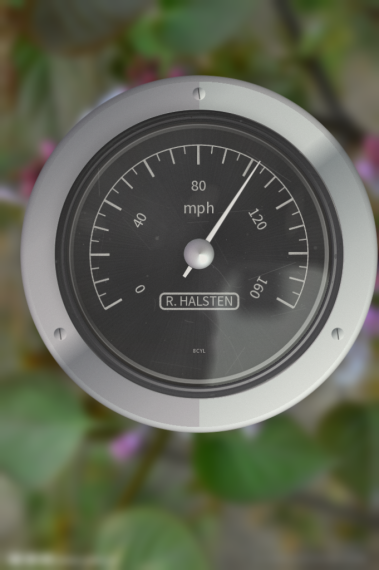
102.5 mph
